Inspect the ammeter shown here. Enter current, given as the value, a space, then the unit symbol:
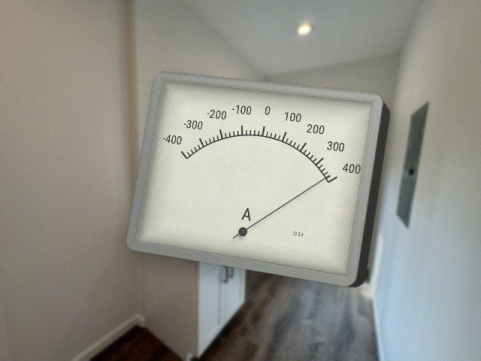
380 A
